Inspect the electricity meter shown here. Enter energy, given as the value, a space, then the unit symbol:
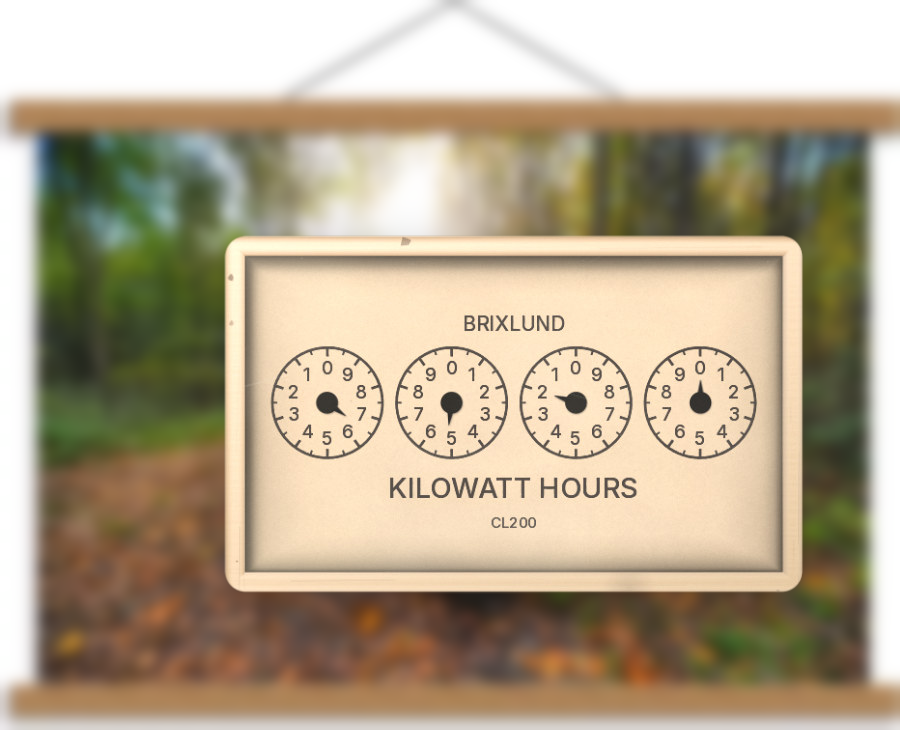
6520 kWh
